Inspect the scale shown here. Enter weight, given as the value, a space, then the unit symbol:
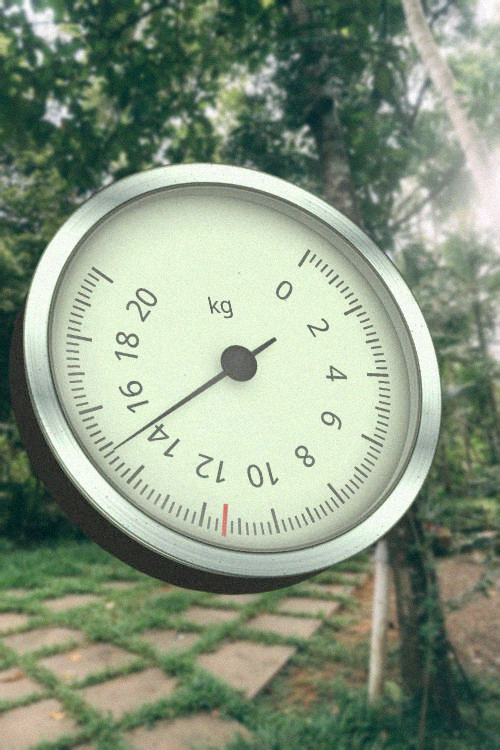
14.8 kg
